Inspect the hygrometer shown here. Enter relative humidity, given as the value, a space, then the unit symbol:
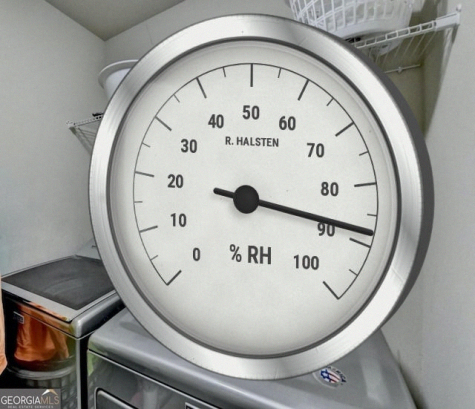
87.5 %
